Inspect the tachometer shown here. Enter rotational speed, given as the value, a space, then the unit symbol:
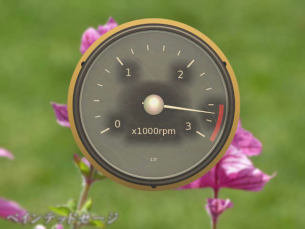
2700 rpm
